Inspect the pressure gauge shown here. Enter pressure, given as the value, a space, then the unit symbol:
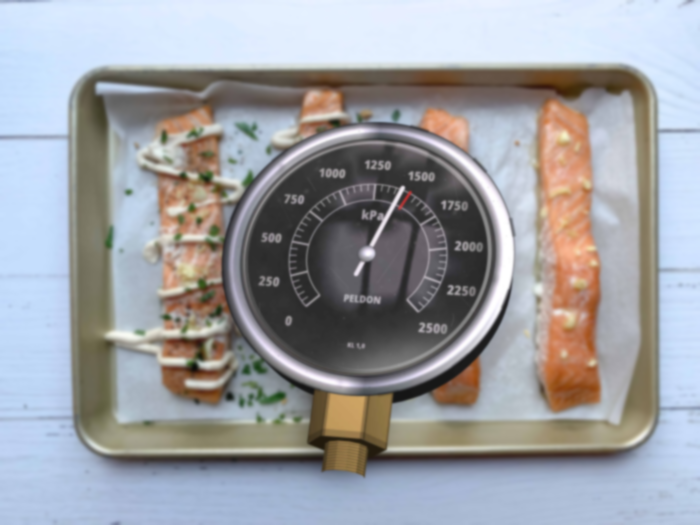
1450 kPa
